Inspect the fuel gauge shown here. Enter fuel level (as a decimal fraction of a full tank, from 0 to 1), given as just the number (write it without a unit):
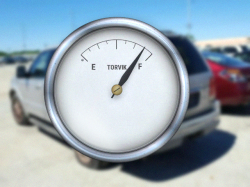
0.875
